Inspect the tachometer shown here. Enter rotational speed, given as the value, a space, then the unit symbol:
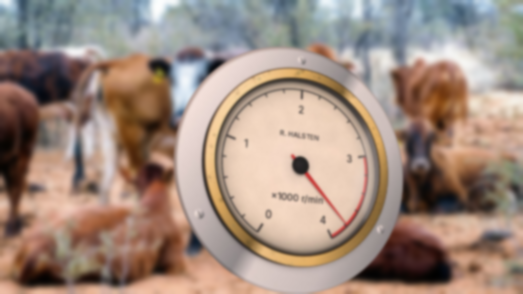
3800 rpm
